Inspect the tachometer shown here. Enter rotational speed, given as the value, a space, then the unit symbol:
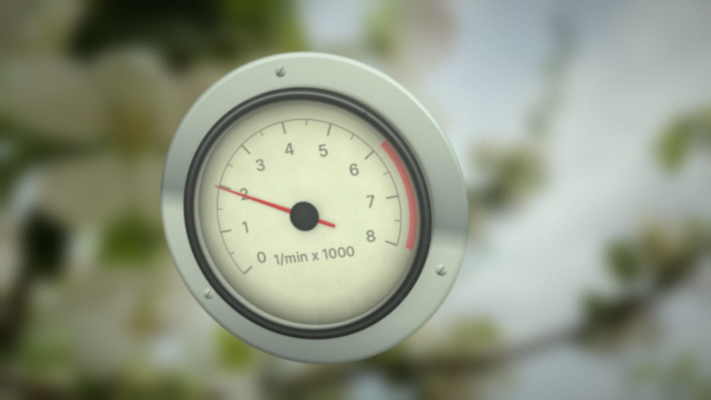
2000 rpm
